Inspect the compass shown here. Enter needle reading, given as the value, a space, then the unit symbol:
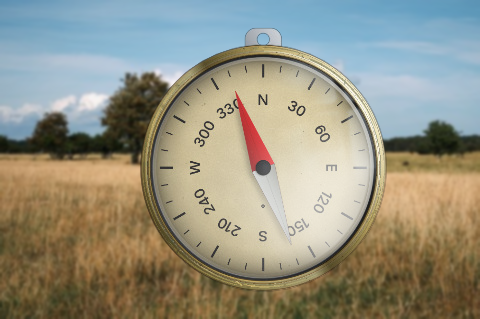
340 °
